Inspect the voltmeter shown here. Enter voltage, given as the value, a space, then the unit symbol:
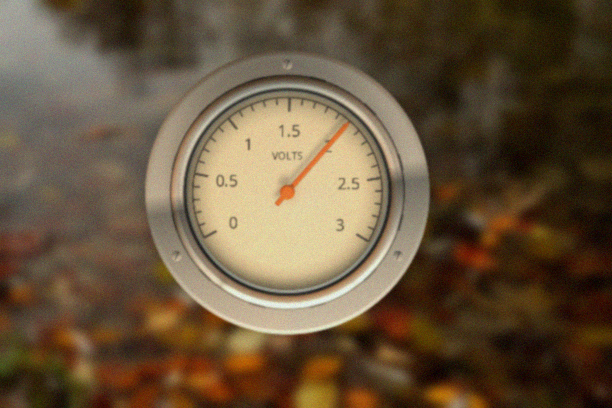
2 V
